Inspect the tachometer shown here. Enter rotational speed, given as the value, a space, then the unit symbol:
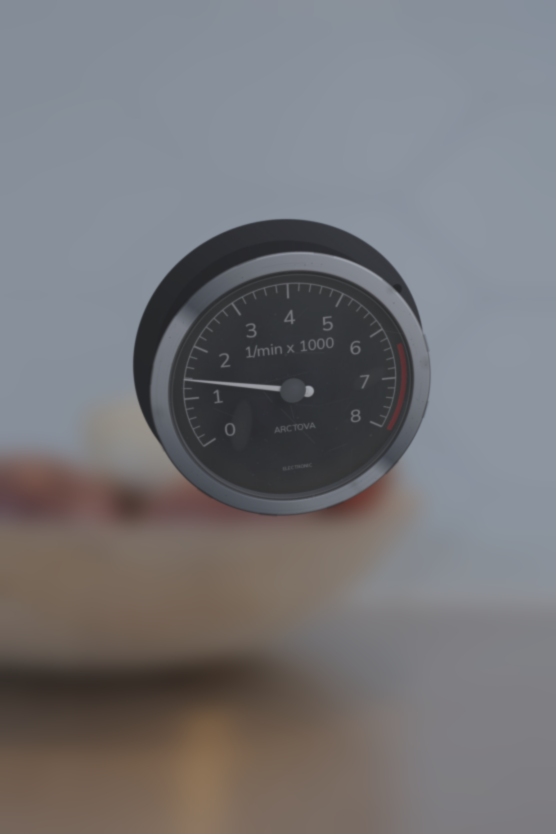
1400 rpm
